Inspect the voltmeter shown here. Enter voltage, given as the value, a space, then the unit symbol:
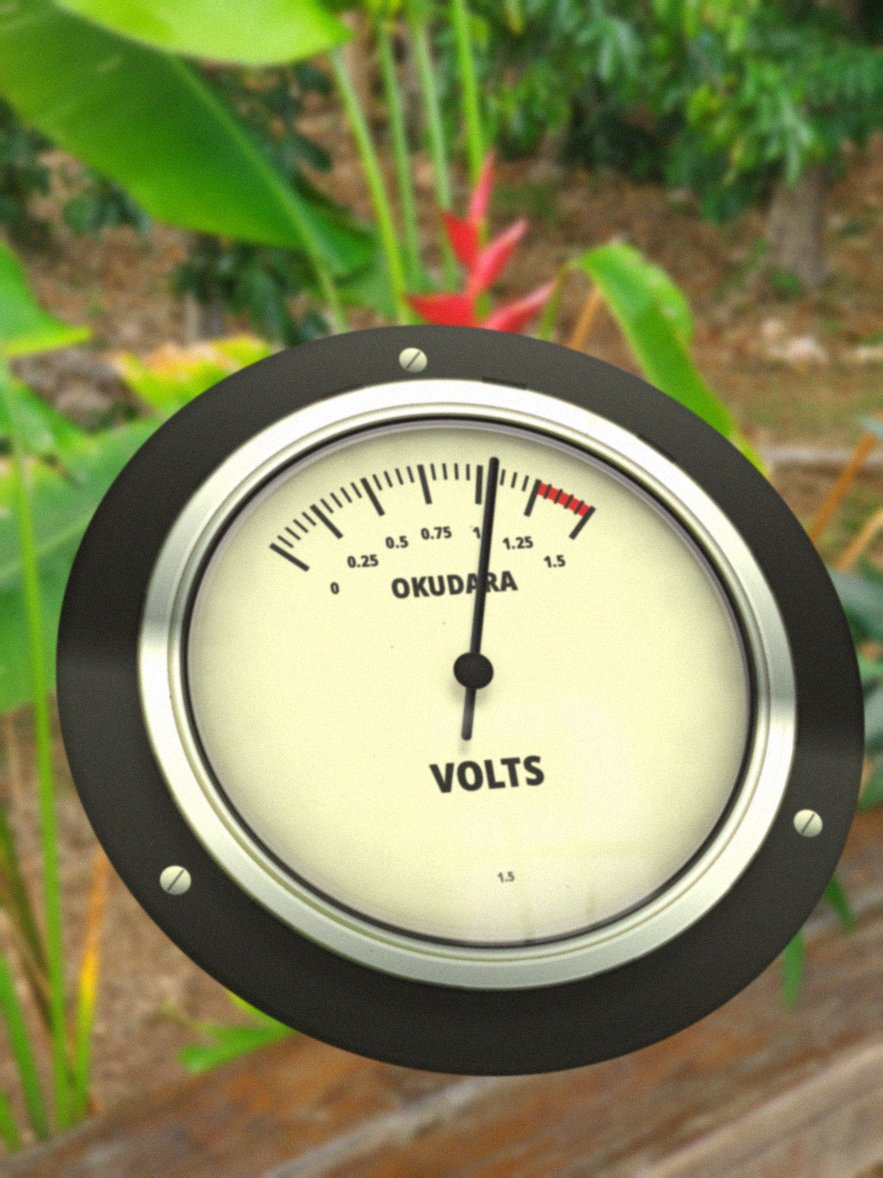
1.05 V
